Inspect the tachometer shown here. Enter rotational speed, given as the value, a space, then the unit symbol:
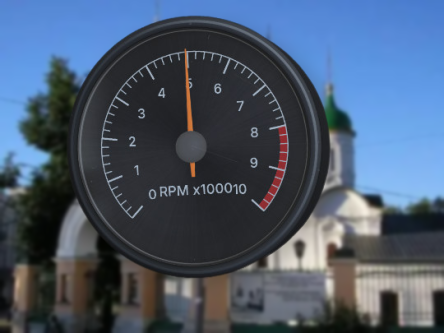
5000 rpm
